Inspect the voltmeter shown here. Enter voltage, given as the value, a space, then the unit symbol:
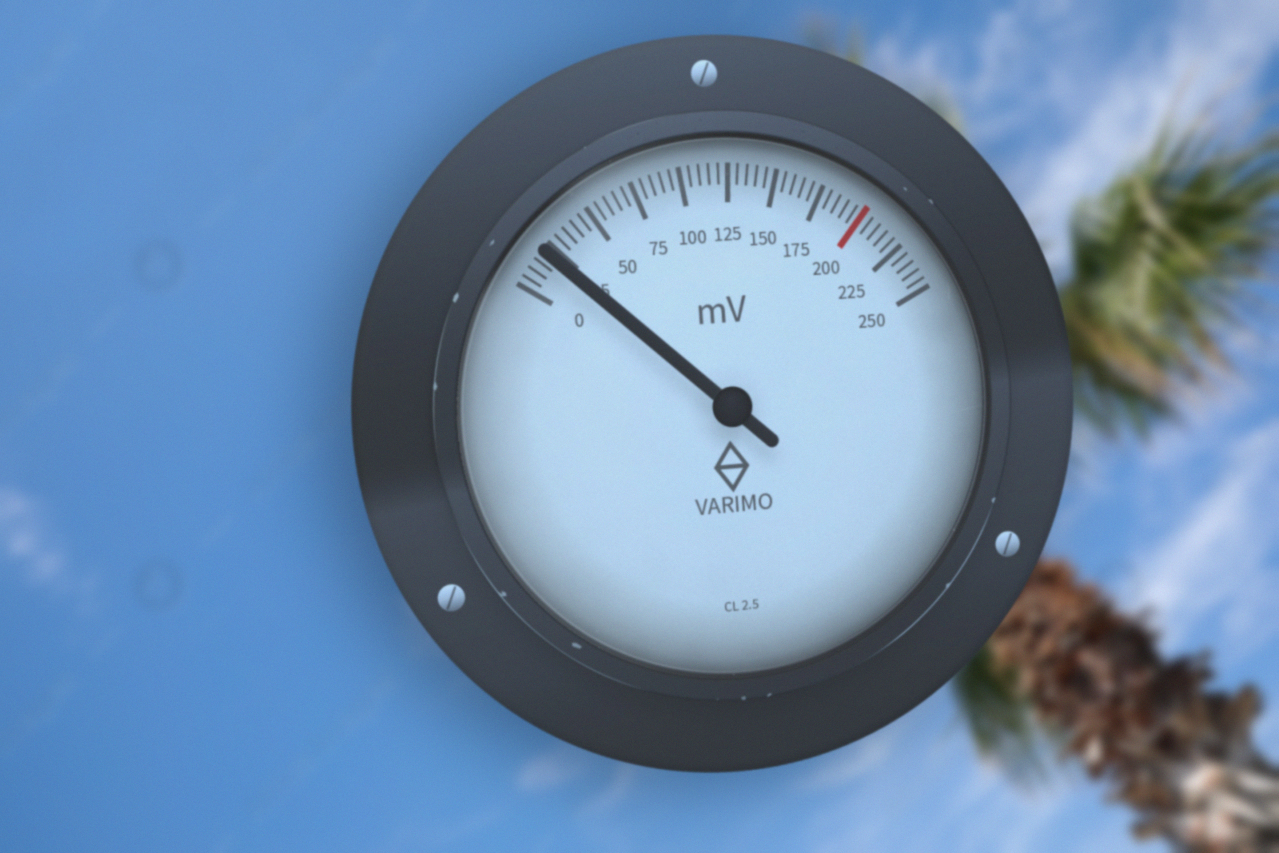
20 mV
